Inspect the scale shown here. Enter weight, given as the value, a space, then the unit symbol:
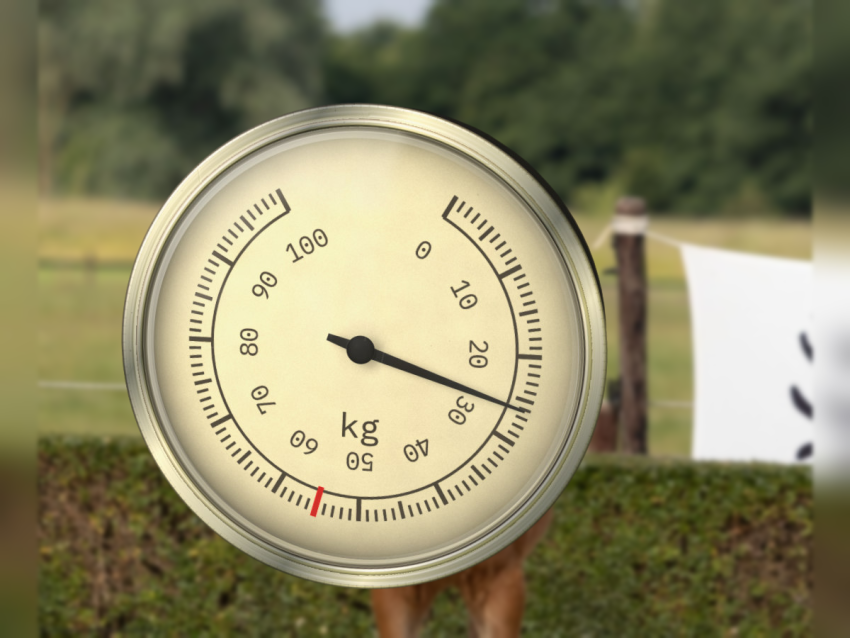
26 kg
